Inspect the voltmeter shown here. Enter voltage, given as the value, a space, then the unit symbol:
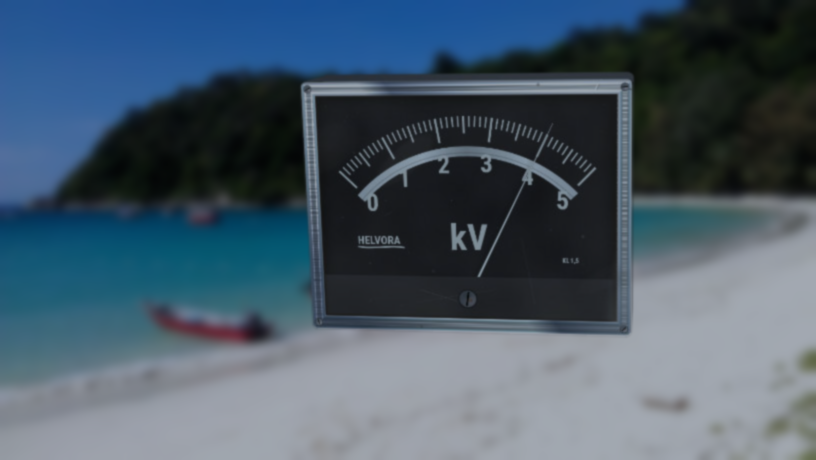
4 kV
